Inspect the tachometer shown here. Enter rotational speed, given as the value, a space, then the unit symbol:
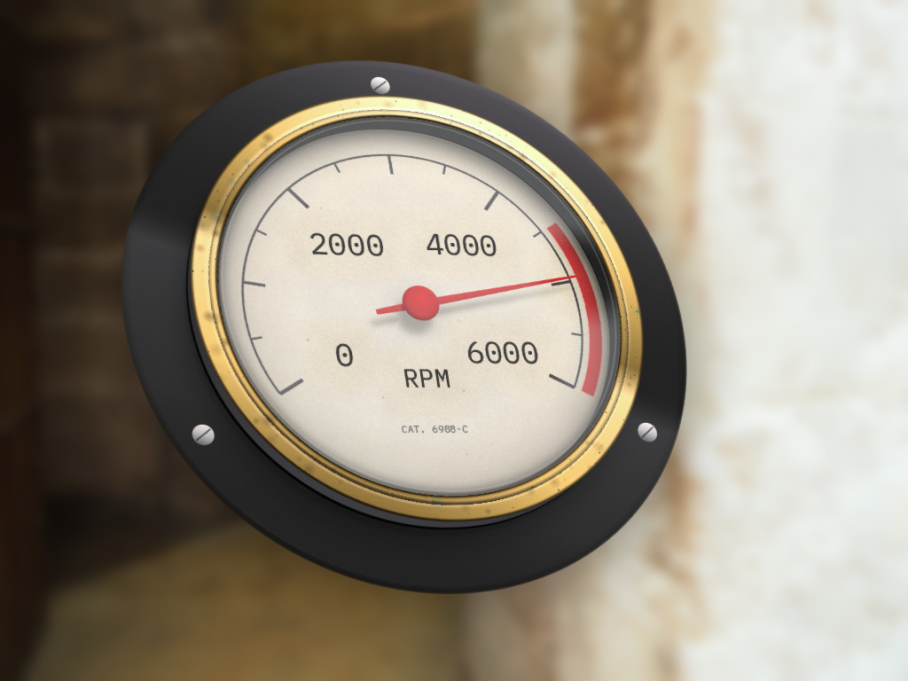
5000 rpm
